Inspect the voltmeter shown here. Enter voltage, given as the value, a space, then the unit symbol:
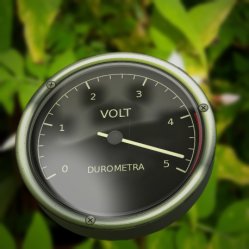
4.8 V
